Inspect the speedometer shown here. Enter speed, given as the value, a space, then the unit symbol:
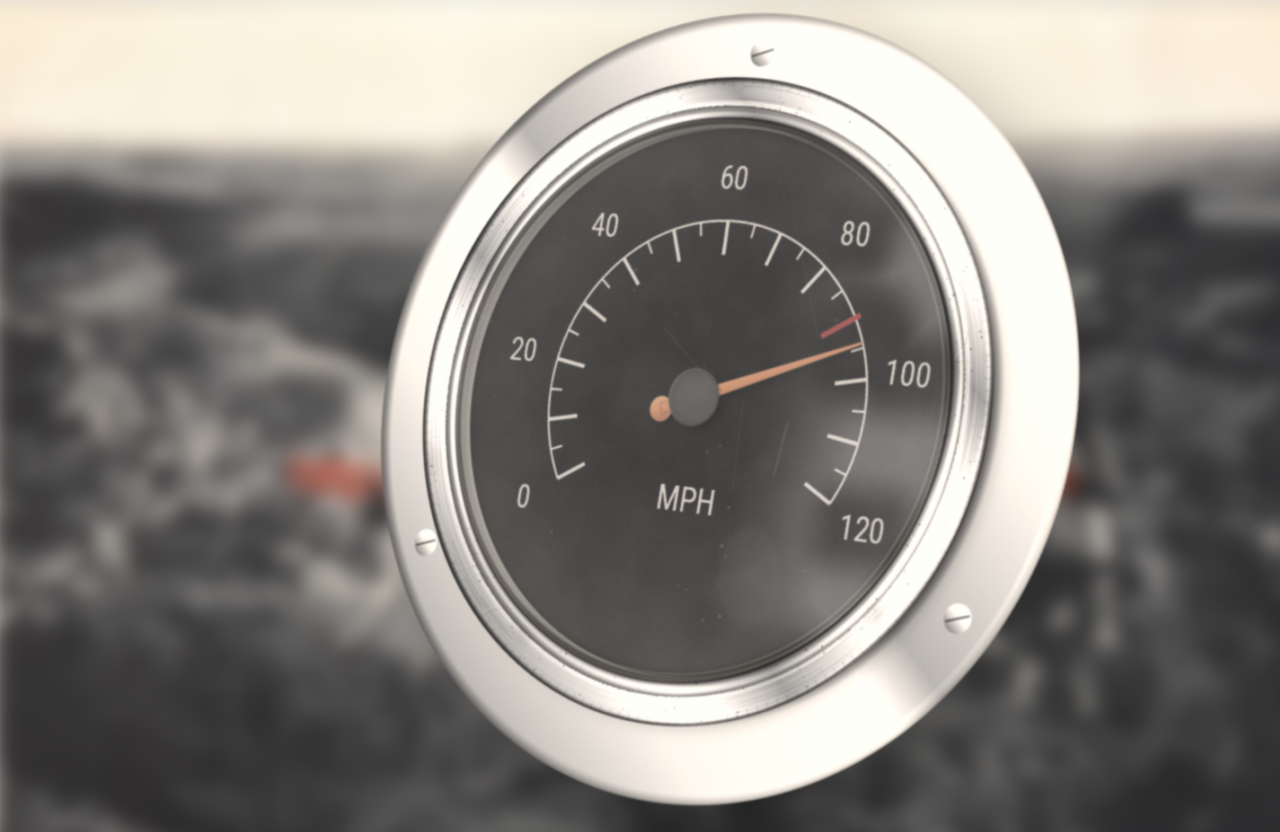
95 mph
